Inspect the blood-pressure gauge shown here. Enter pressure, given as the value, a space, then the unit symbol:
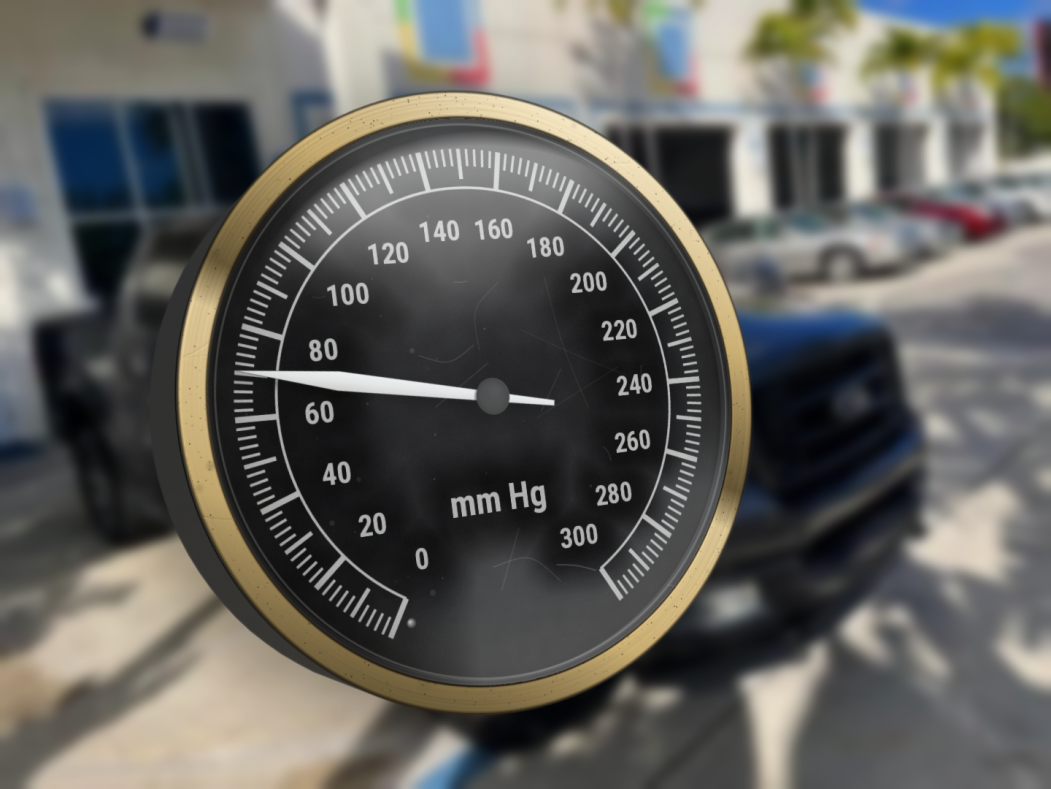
70 mmHg
